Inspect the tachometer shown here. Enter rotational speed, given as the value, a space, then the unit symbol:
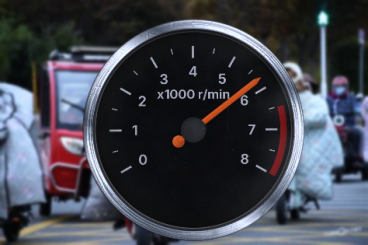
5750 rpm
